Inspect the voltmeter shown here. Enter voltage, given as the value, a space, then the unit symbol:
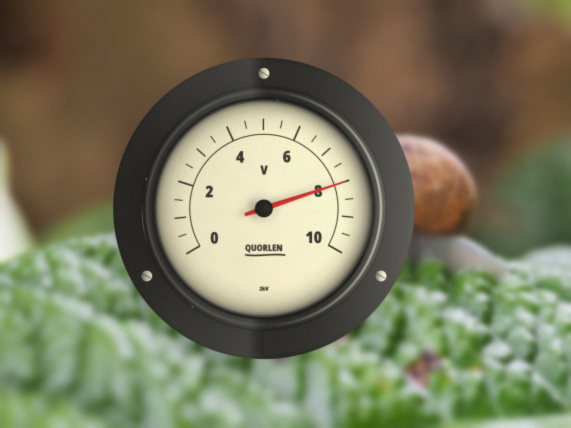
8 V
